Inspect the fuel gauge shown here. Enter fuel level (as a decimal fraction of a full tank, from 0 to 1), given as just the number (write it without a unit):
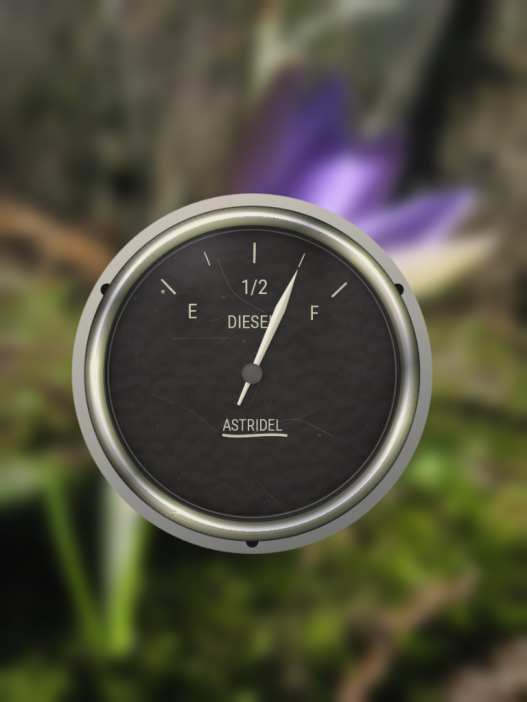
0.75
